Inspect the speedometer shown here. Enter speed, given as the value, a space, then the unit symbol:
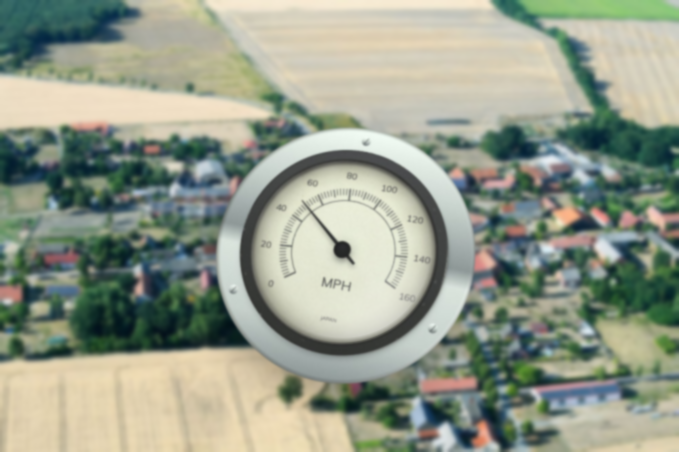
50 mph
